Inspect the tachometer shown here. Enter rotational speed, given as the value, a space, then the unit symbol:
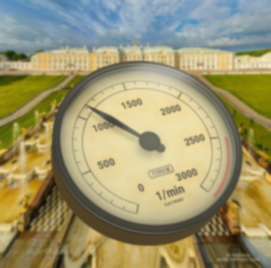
1100 rpm
